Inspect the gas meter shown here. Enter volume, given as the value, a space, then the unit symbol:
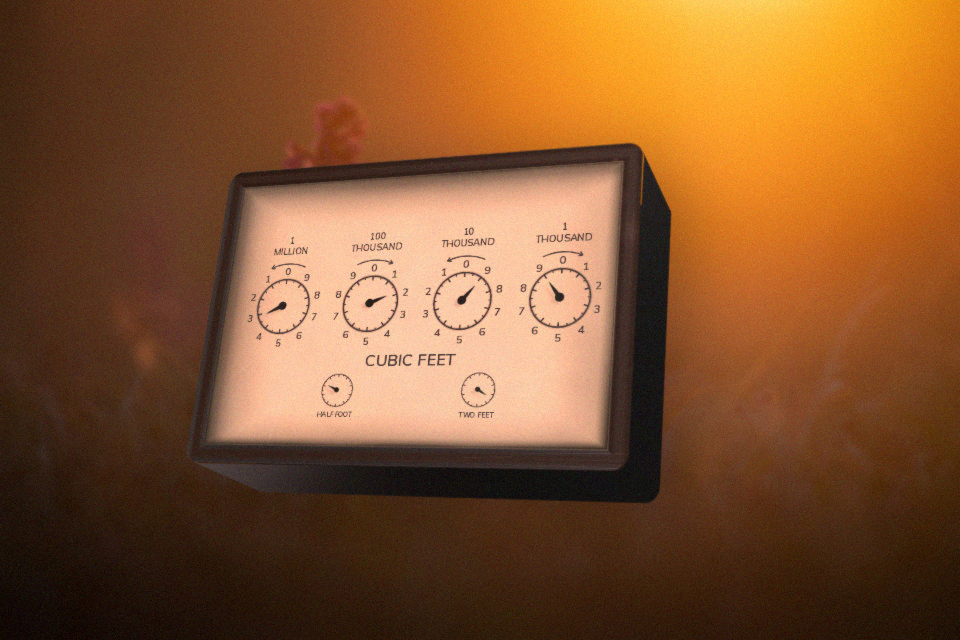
318900 ft³
